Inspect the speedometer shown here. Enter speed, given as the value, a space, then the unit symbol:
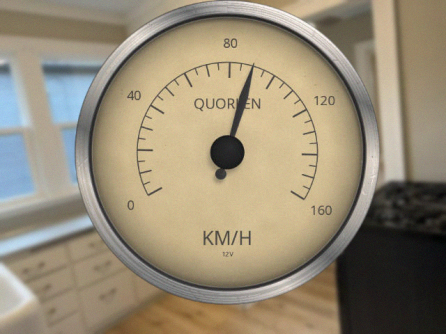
90 km/h
